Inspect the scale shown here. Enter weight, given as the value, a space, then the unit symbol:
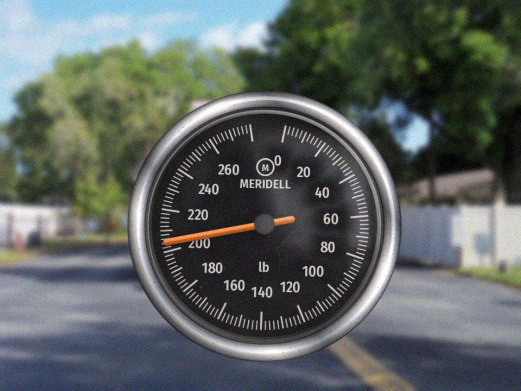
204 lb
